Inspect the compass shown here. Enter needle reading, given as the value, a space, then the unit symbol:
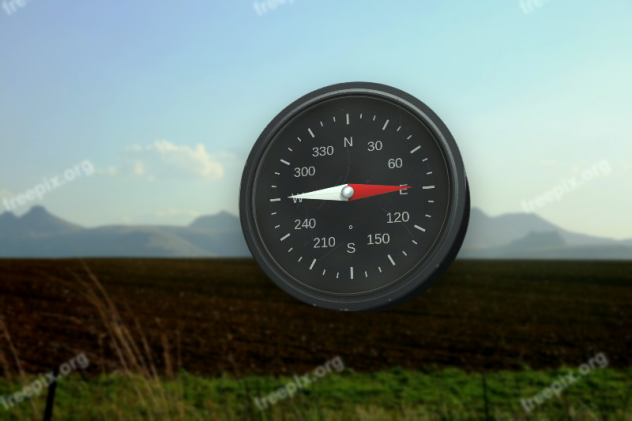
90 °
